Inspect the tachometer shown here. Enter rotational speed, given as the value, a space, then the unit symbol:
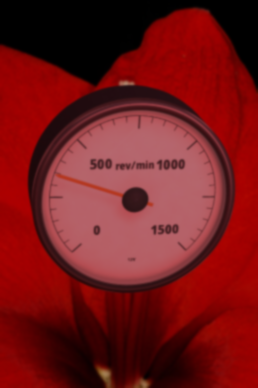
350 rpm
